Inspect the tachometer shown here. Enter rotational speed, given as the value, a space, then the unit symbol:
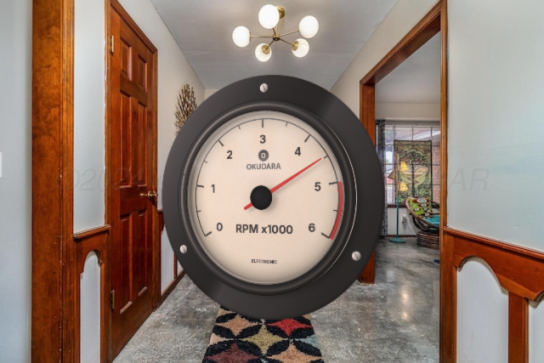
4500 rpm
